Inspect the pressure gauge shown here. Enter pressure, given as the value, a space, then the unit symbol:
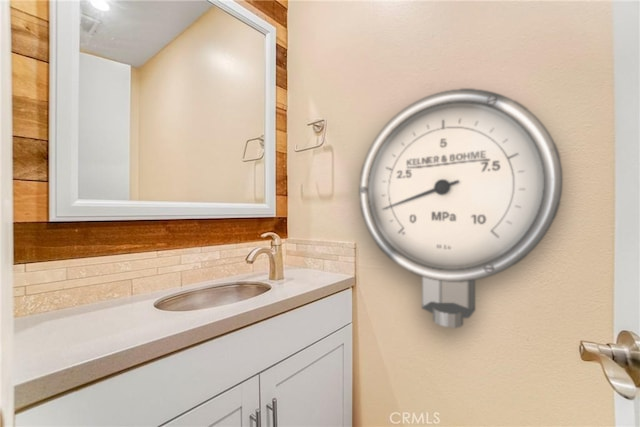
1 MPa
